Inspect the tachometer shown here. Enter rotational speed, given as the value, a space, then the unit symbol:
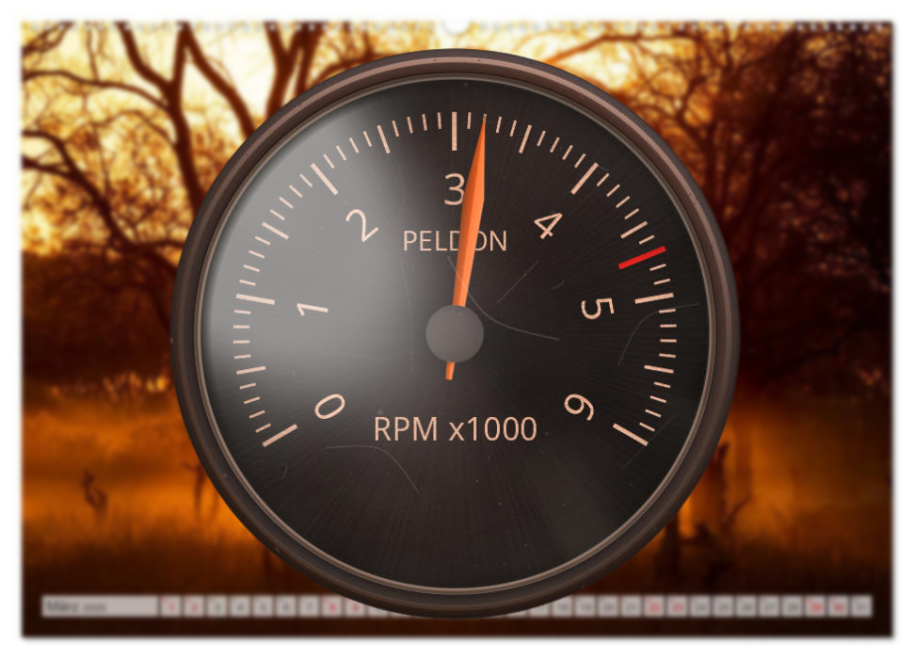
3200 rpm
